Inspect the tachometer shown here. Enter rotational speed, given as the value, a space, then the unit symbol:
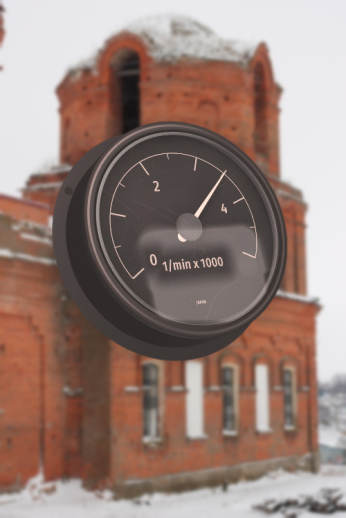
3500 rpm
